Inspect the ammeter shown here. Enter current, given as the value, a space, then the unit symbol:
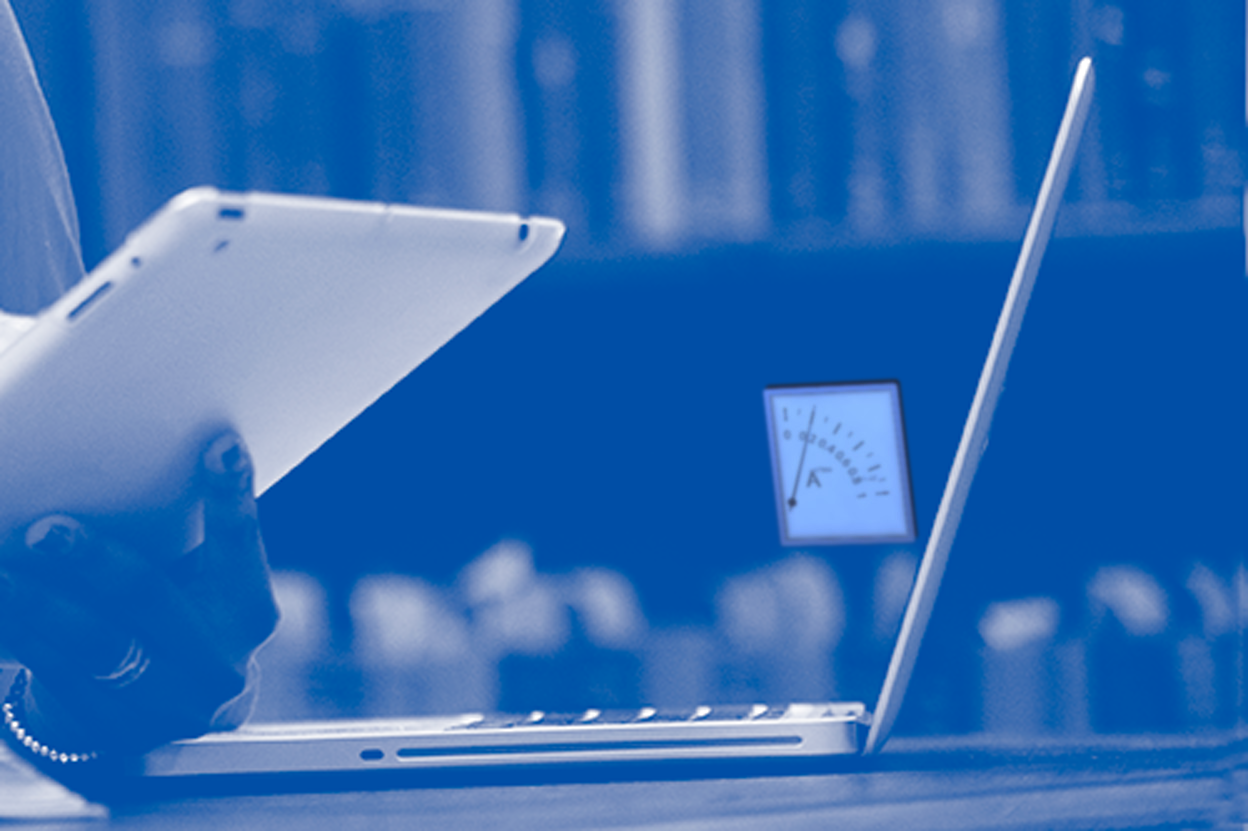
0.2 A
